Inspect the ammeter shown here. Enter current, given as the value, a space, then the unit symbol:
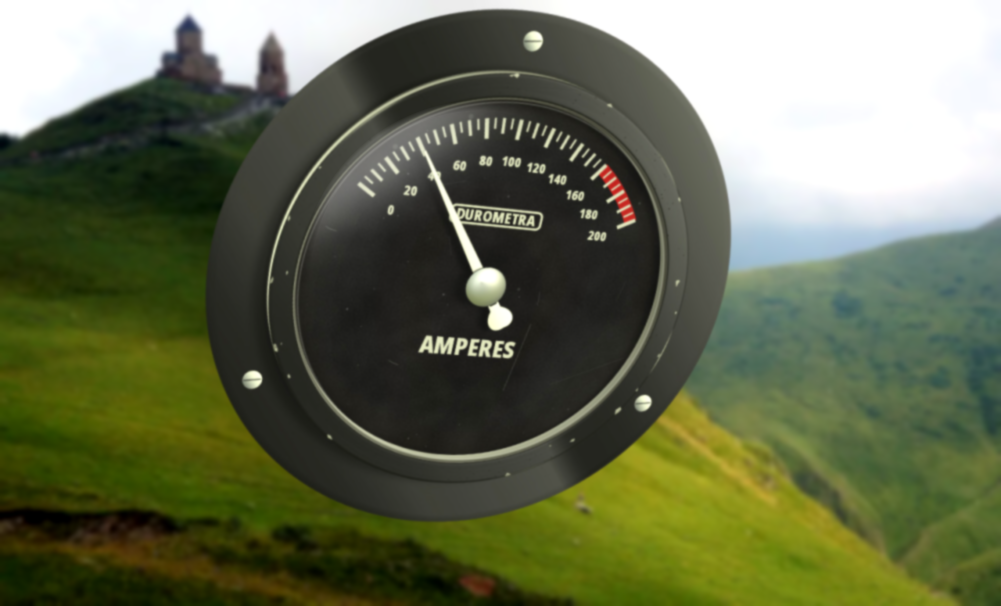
40 A
